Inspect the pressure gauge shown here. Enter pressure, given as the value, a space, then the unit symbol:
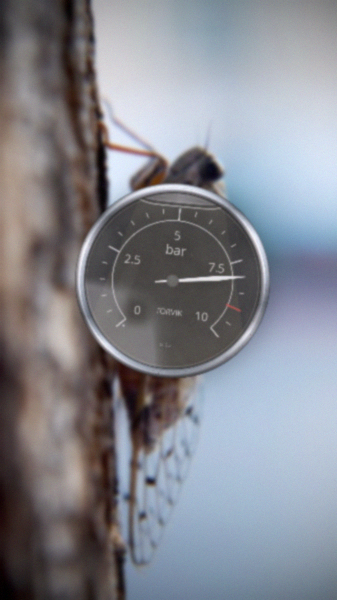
8 bar
